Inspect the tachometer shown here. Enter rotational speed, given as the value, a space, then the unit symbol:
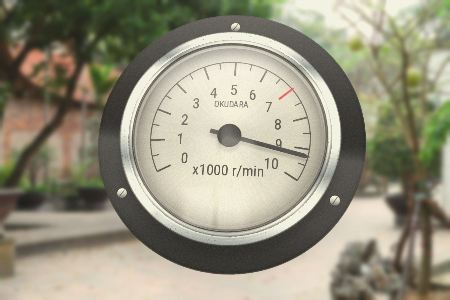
9250 rpm
